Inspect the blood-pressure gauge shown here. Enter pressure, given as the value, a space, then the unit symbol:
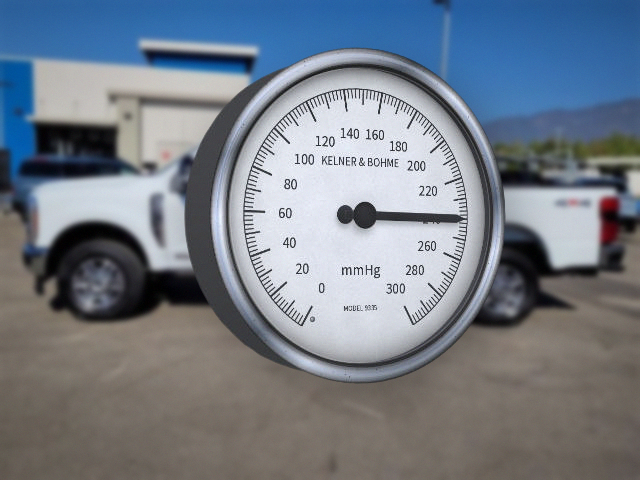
240 mmHg
